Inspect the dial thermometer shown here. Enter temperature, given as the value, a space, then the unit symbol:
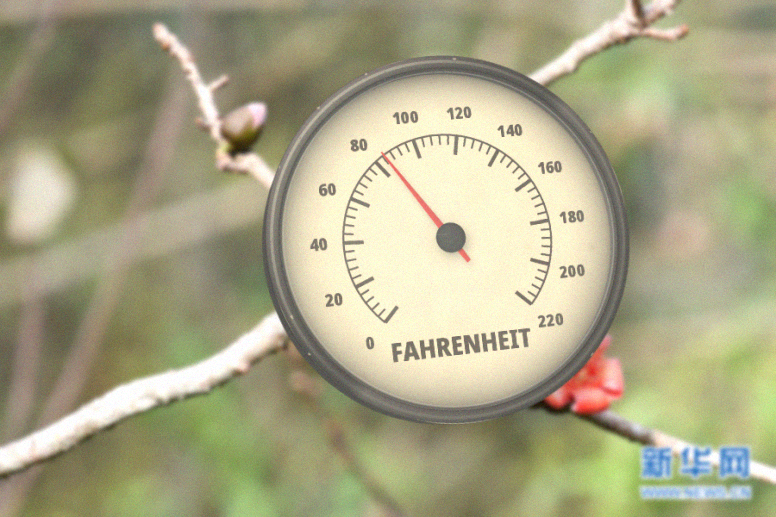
84 °F
